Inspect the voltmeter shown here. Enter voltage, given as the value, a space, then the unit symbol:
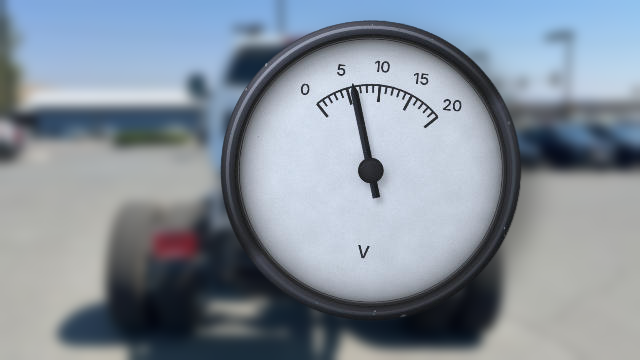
6 V
